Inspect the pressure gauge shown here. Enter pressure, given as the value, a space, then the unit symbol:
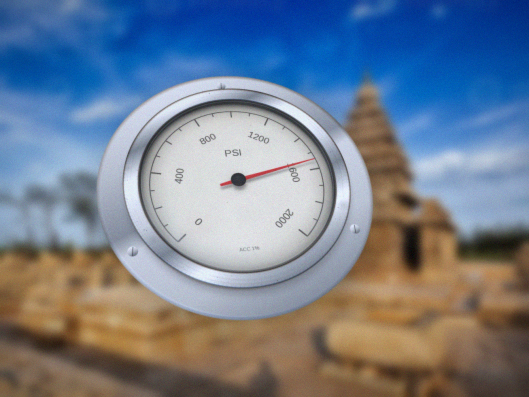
1550 psi
